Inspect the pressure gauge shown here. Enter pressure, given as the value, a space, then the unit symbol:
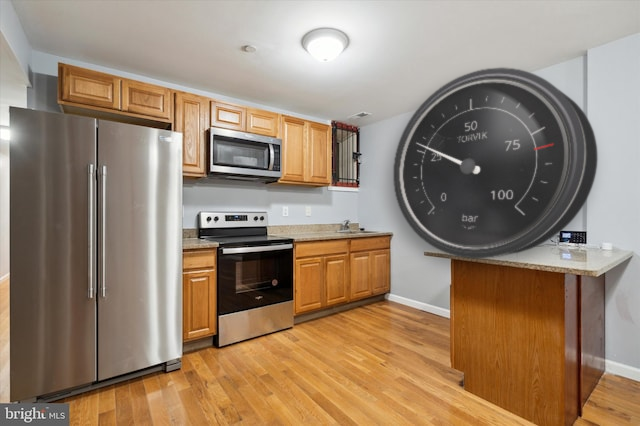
27.5 bar
